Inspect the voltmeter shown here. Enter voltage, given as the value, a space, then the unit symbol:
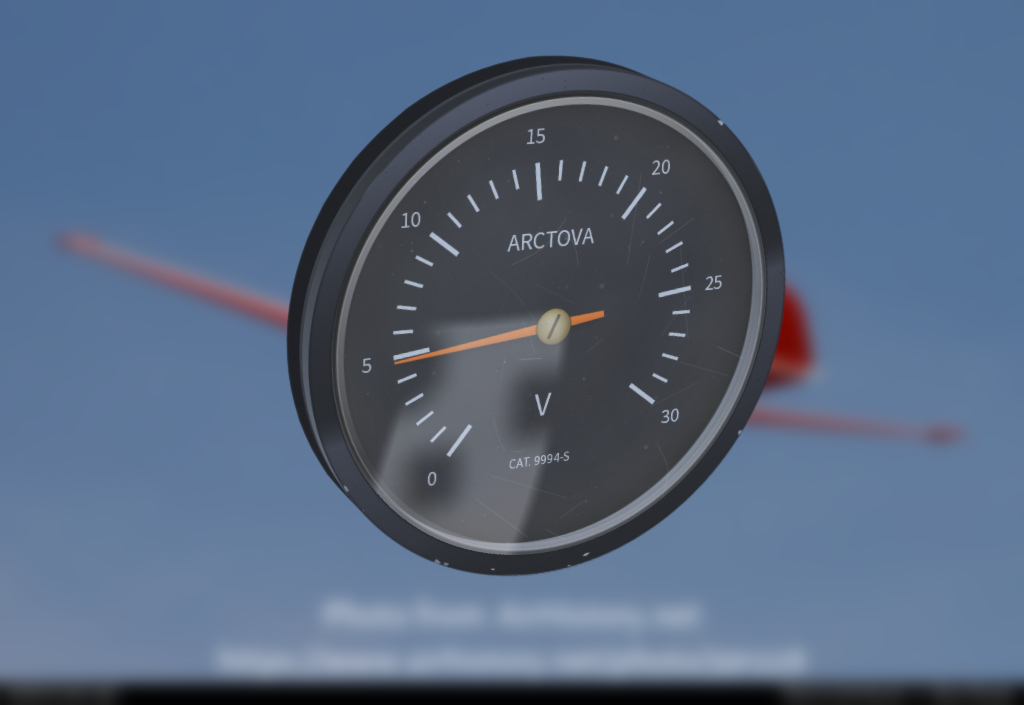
5 V
